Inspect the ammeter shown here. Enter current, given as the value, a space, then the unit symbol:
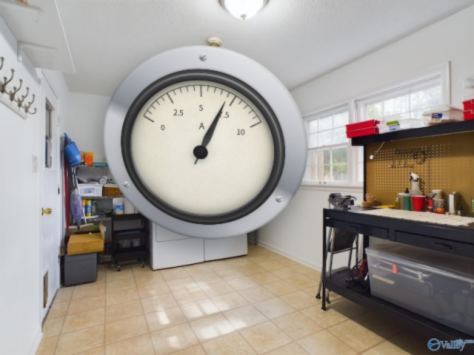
7 A
